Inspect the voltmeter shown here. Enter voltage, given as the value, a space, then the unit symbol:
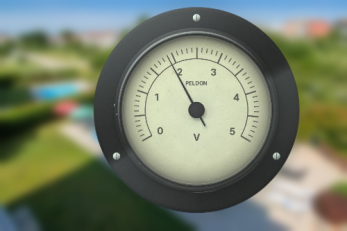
1.9 V
